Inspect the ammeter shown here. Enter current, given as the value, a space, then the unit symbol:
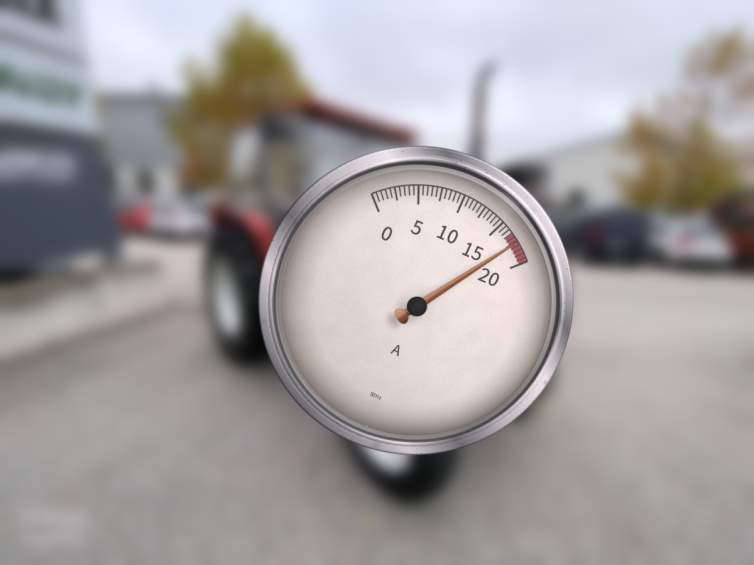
17.5 A
